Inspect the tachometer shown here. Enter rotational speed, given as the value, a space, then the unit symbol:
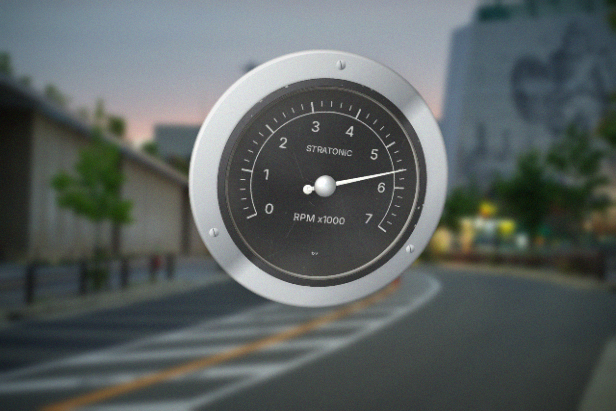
5600 rpm
